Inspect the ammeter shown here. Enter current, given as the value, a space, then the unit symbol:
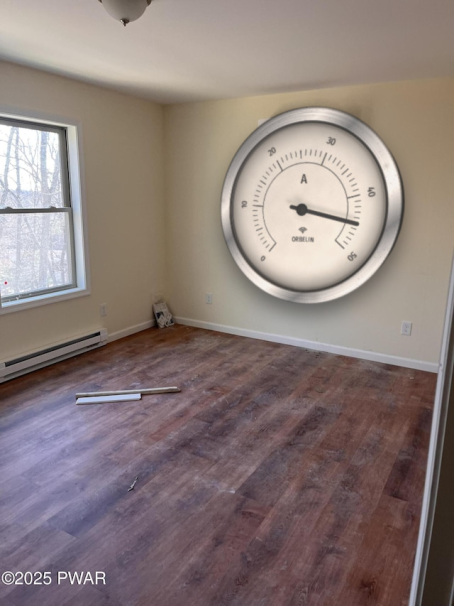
45 A
